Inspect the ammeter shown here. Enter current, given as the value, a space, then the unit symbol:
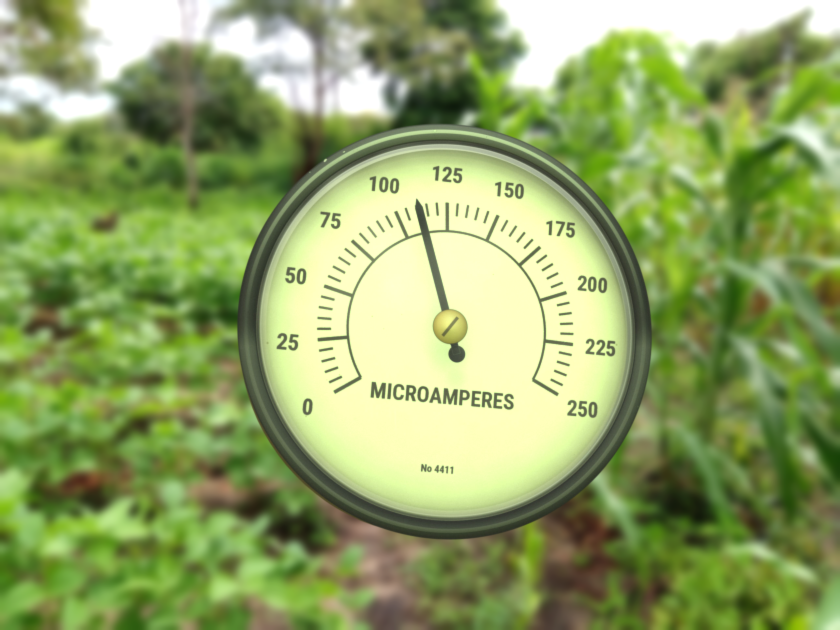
110 µA
